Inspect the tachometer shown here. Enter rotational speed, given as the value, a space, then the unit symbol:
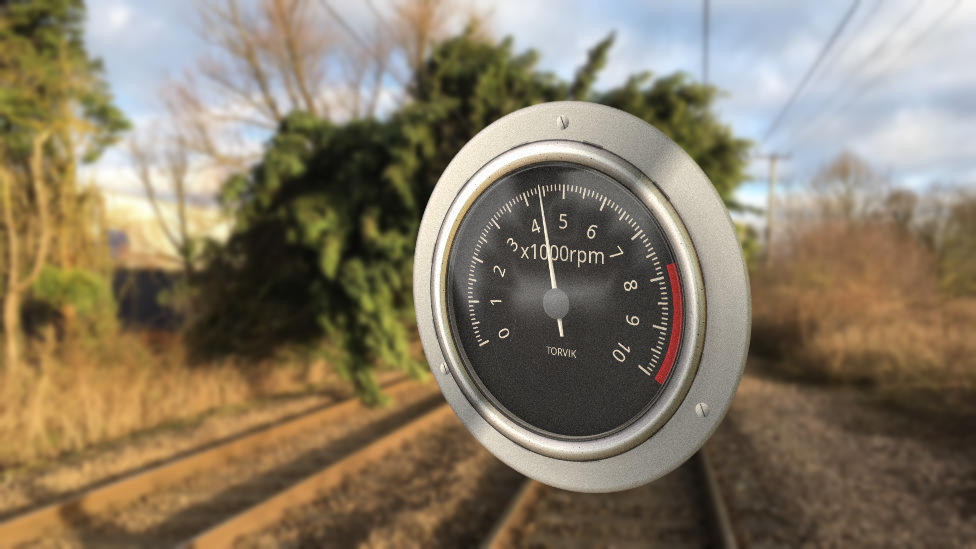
4500 rpm
